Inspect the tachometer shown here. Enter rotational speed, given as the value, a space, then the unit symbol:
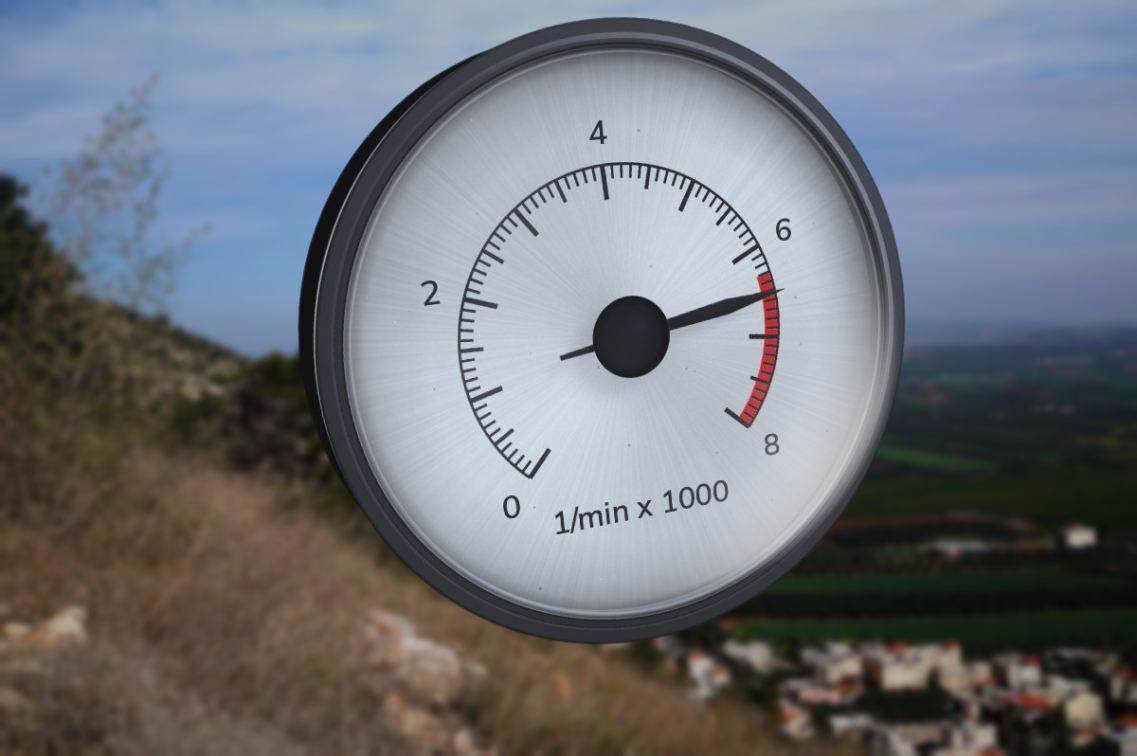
6500 rpm
